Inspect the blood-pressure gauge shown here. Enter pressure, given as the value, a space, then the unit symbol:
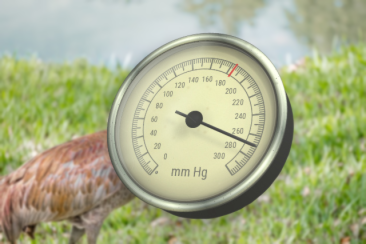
270 mmHg
